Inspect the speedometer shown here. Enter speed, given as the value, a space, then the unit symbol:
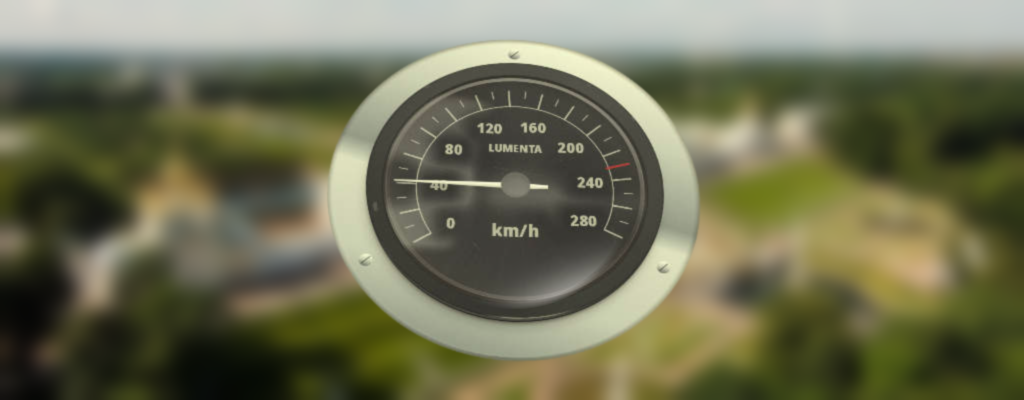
40 km/h
